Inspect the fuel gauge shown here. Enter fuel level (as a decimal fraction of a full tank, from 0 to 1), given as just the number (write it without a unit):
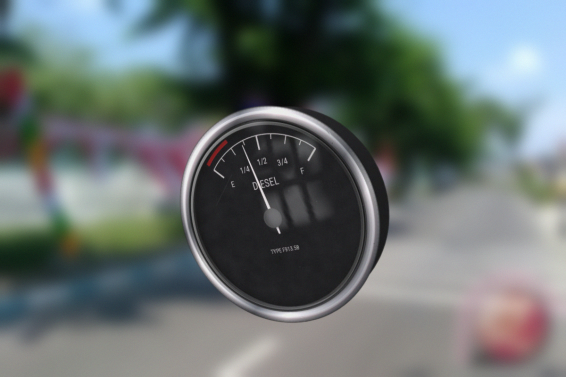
0.375
